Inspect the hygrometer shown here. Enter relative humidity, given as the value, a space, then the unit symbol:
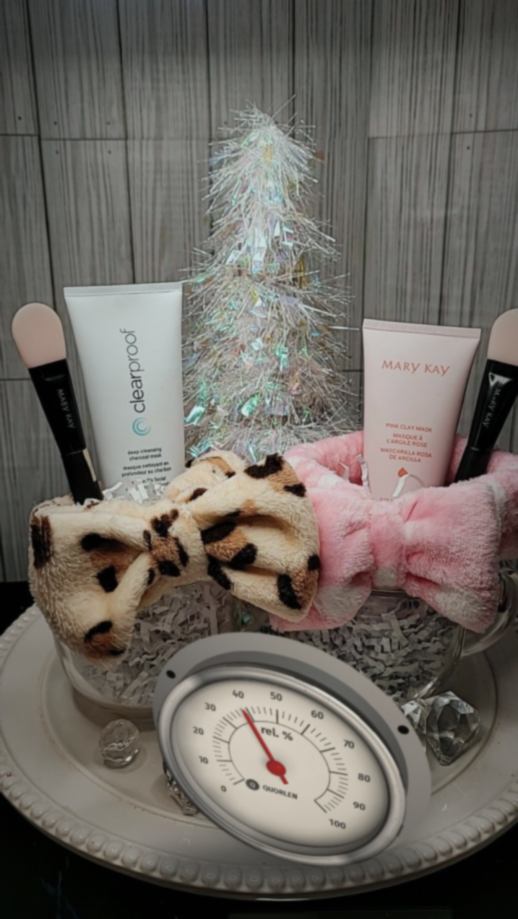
40 %
